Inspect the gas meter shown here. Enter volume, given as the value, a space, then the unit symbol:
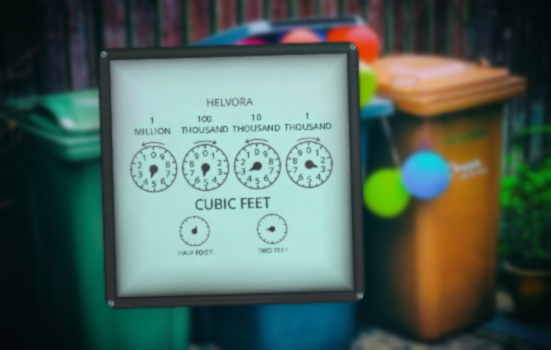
453300 ft³
